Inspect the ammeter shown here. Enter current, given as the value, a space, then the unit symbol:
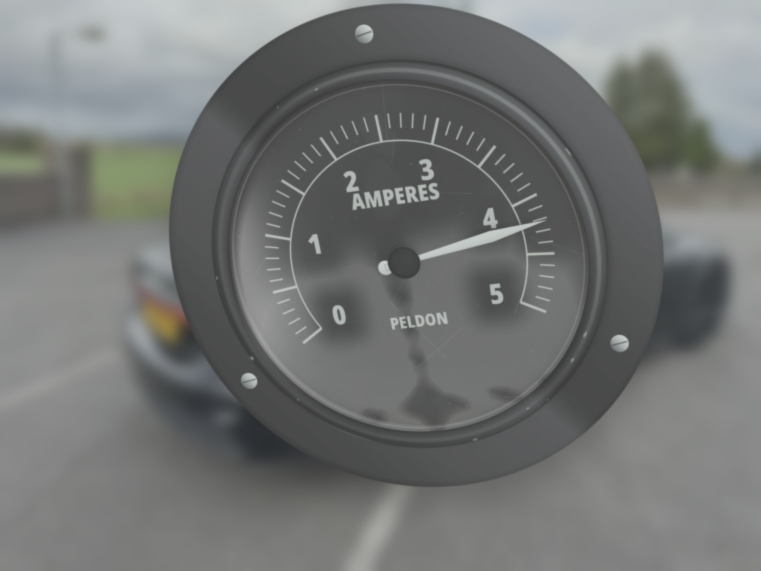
4.2 A
